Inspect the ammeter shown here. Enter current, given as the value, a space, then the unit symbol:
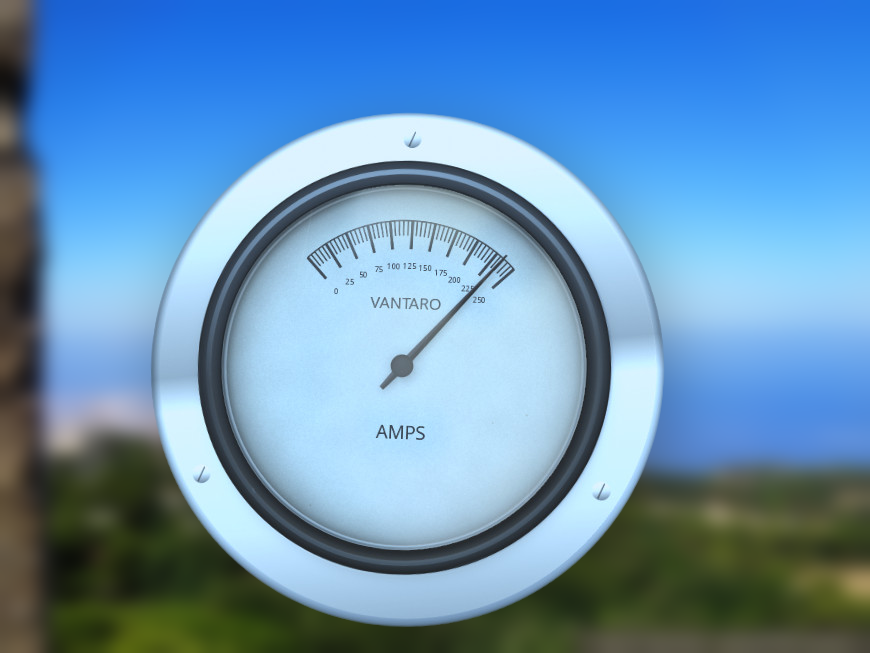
235 A
